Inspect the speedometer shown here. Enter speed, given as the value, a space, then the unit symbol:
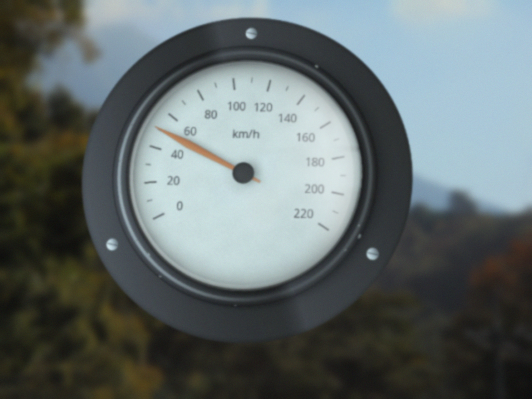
50 km/h
